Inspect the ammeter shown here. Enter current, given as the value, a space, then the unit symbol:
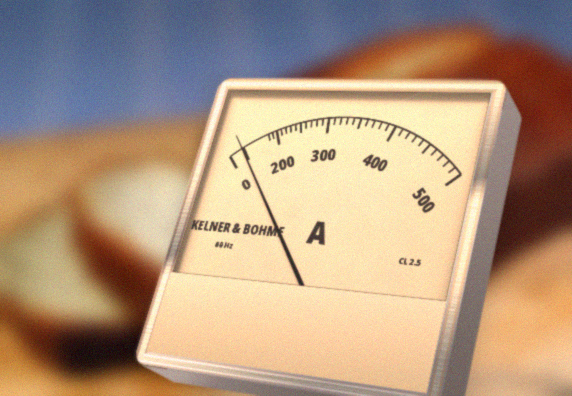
100 A
